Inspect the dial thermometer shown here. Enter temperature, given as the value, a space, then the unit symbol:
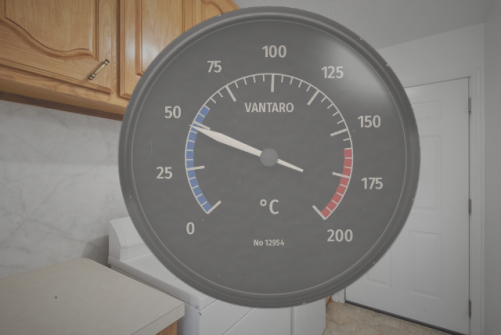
47.5 °C
